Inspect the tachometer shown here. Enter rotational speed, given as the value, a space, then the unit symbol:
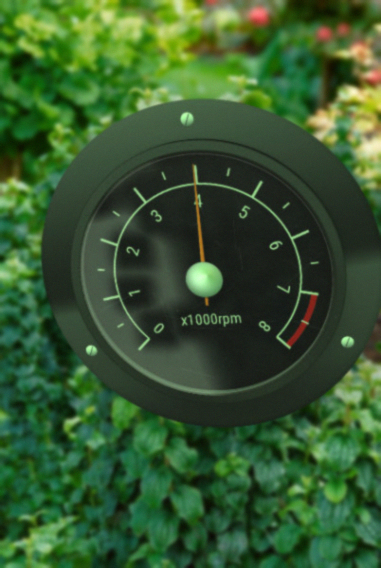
4000 rpm
